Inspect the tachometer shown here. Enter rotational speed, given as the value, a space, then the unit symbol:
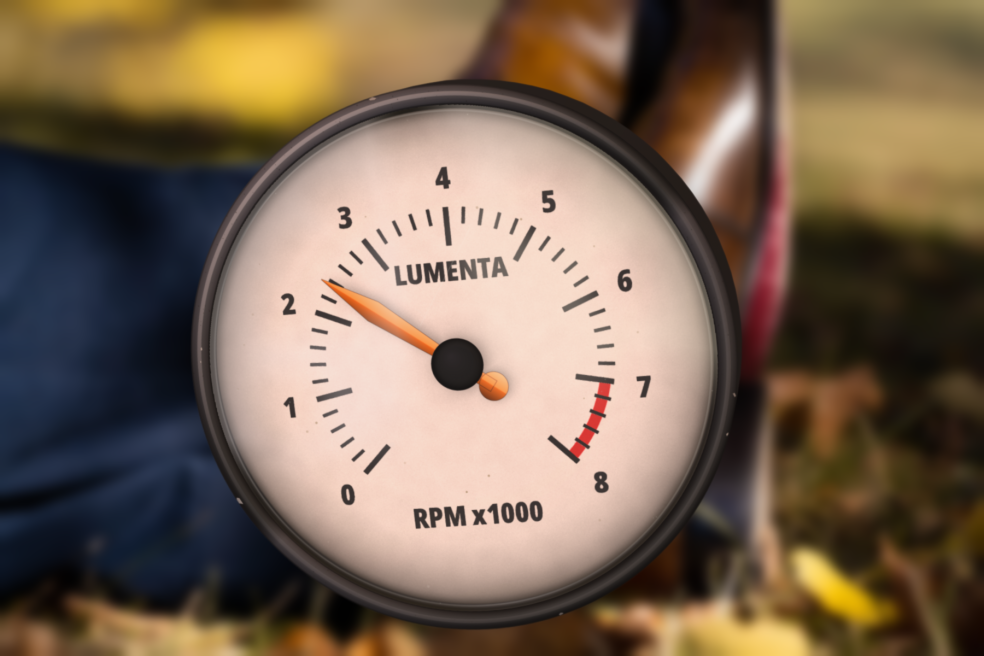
2400 rpm
